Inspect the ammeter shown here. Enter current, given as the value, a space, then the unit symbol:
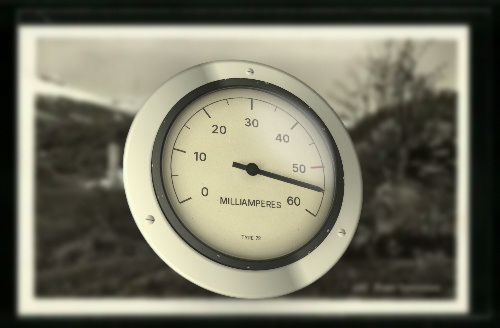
55 mA
